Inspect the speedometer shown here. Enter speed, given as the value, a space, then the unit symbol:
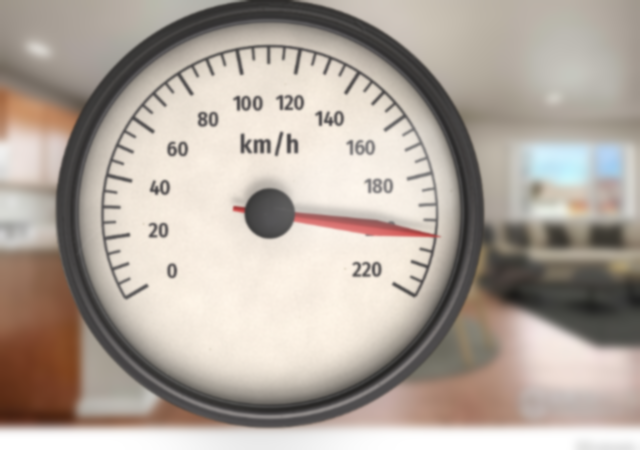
200 km/h
